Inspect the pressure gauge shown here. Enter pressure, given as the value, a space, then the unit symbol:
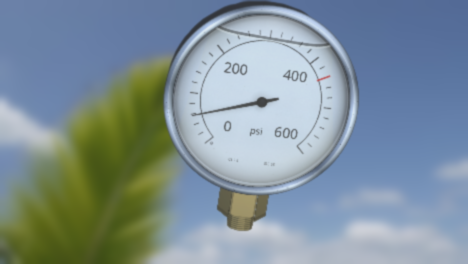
60 psi
